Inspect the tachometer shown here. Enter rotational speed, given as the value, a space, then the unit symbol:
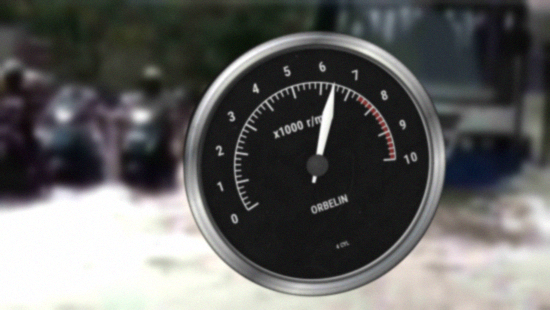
6400 rpm
